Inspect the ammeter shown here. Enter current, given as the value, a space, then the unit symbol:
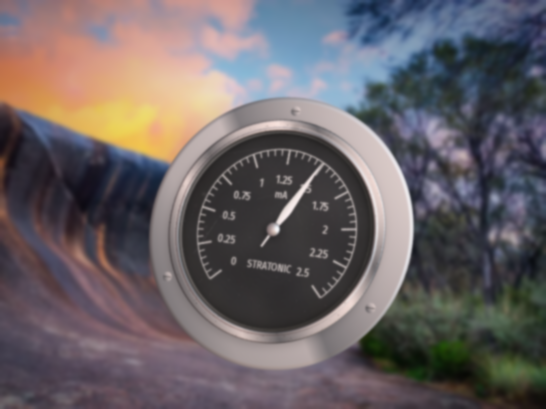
1.5 mA
